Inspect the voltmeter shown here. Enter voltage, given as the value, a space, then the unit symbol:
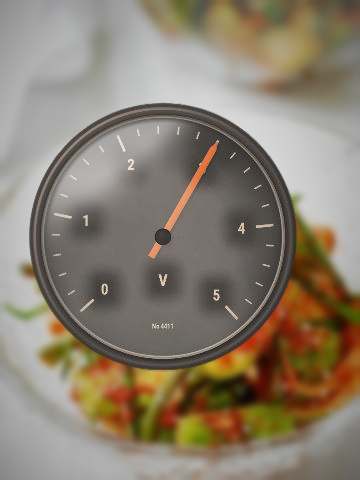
3 V
